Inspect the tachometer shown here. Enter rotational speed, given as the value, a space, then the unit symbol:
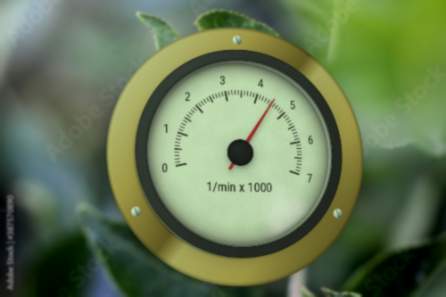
4500 rpm
